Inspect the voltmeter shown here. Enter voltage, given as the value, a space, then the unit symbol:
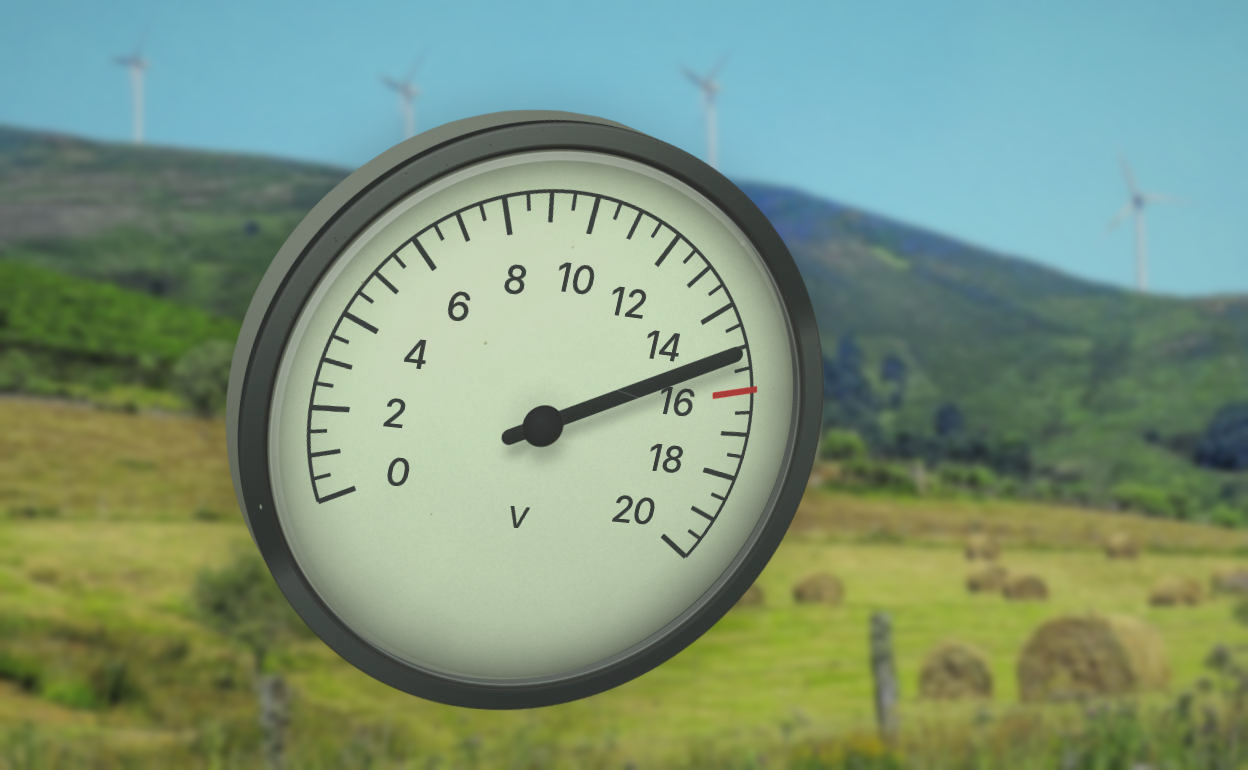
15 V
